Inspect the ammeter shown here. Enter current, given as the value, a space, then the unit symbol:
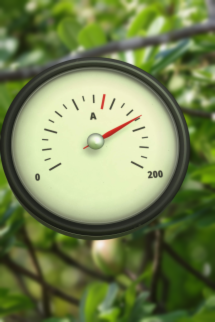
150 A
